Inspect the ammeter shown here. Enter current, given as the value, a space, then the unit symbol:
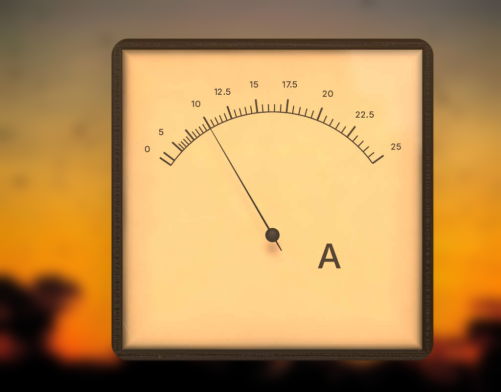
10 A
